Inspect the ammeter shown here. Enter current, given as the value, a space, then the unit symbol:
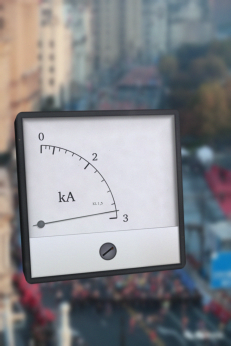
2.9 kA
